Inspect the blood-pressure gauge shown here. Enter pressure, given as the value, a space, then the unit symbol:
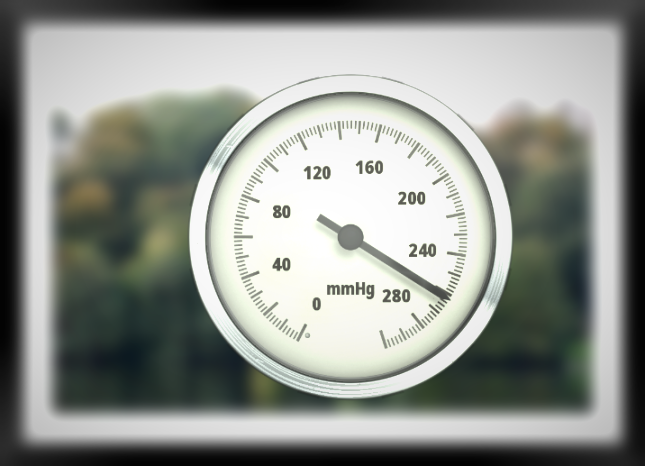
262 mmHg
